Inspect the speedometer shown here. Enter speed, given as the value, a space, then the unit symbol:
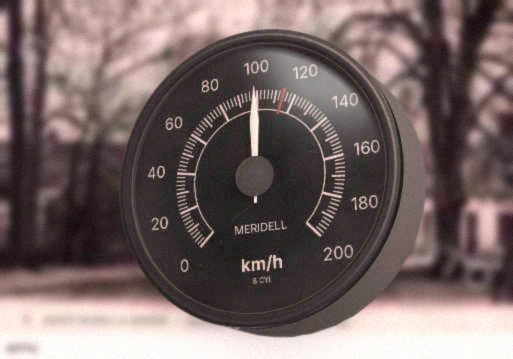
100 km/h
